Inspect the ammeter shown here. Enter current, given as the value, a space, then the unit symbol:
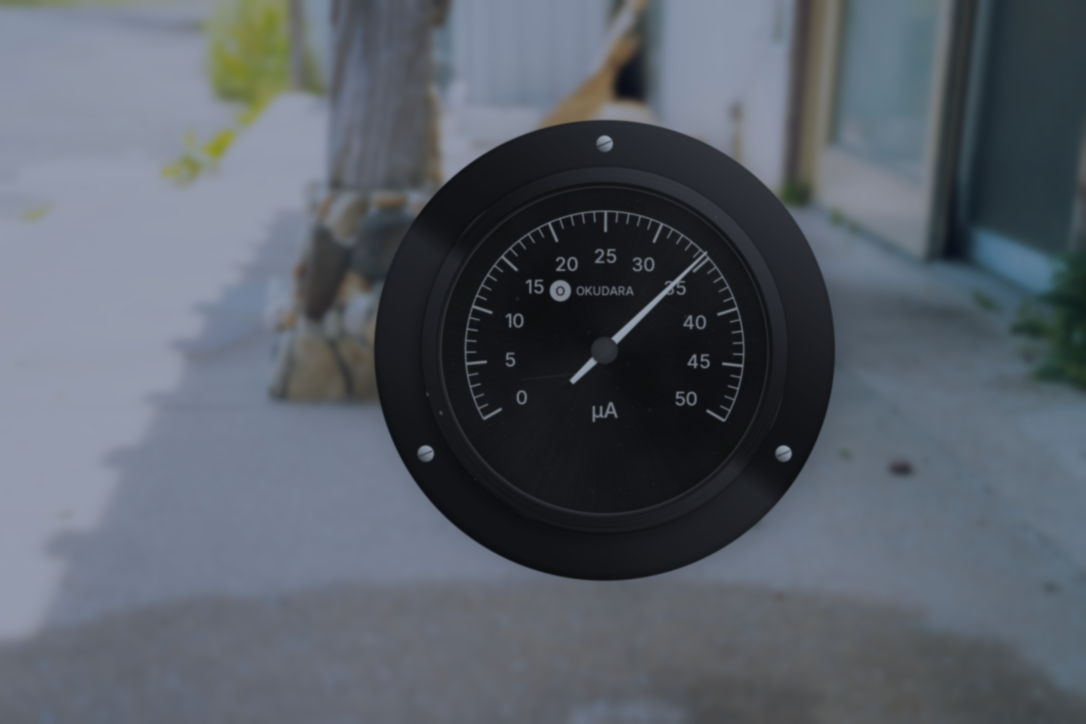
34.5 µA
